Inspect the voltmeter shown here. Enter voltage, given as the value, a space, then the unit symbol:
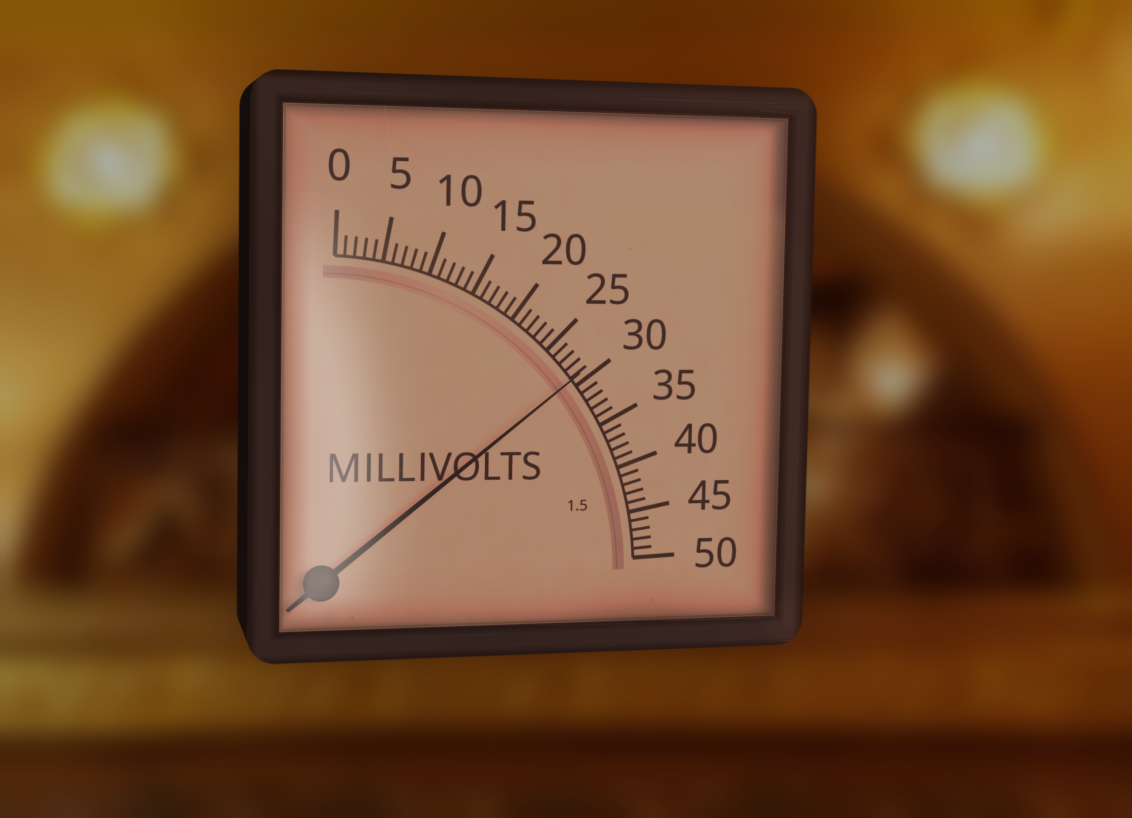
29 mV
